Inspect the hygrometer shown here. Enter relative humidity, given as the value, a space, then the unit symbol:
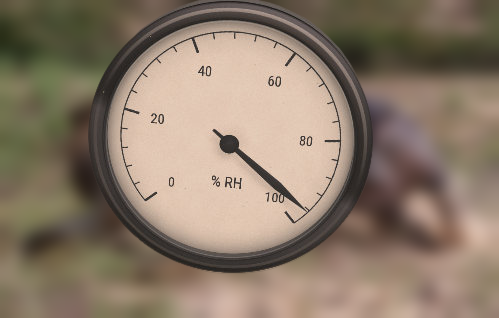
96 %
